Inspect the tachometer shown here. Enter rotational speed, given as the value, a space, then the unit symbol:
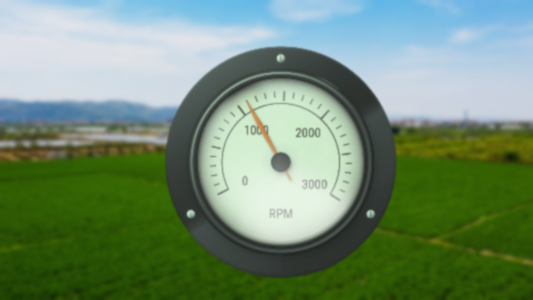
1100 rpm
